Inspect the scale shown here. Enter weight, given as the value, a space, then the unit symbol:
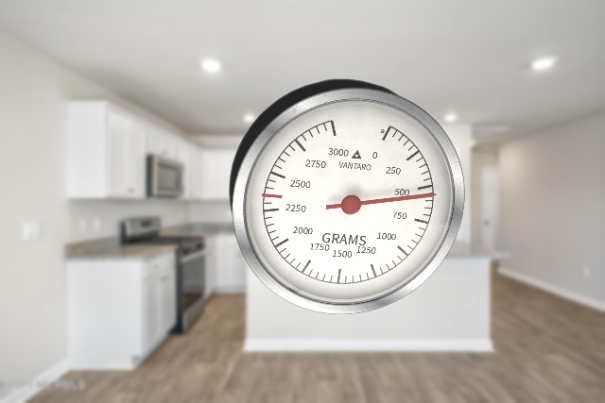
550 g
